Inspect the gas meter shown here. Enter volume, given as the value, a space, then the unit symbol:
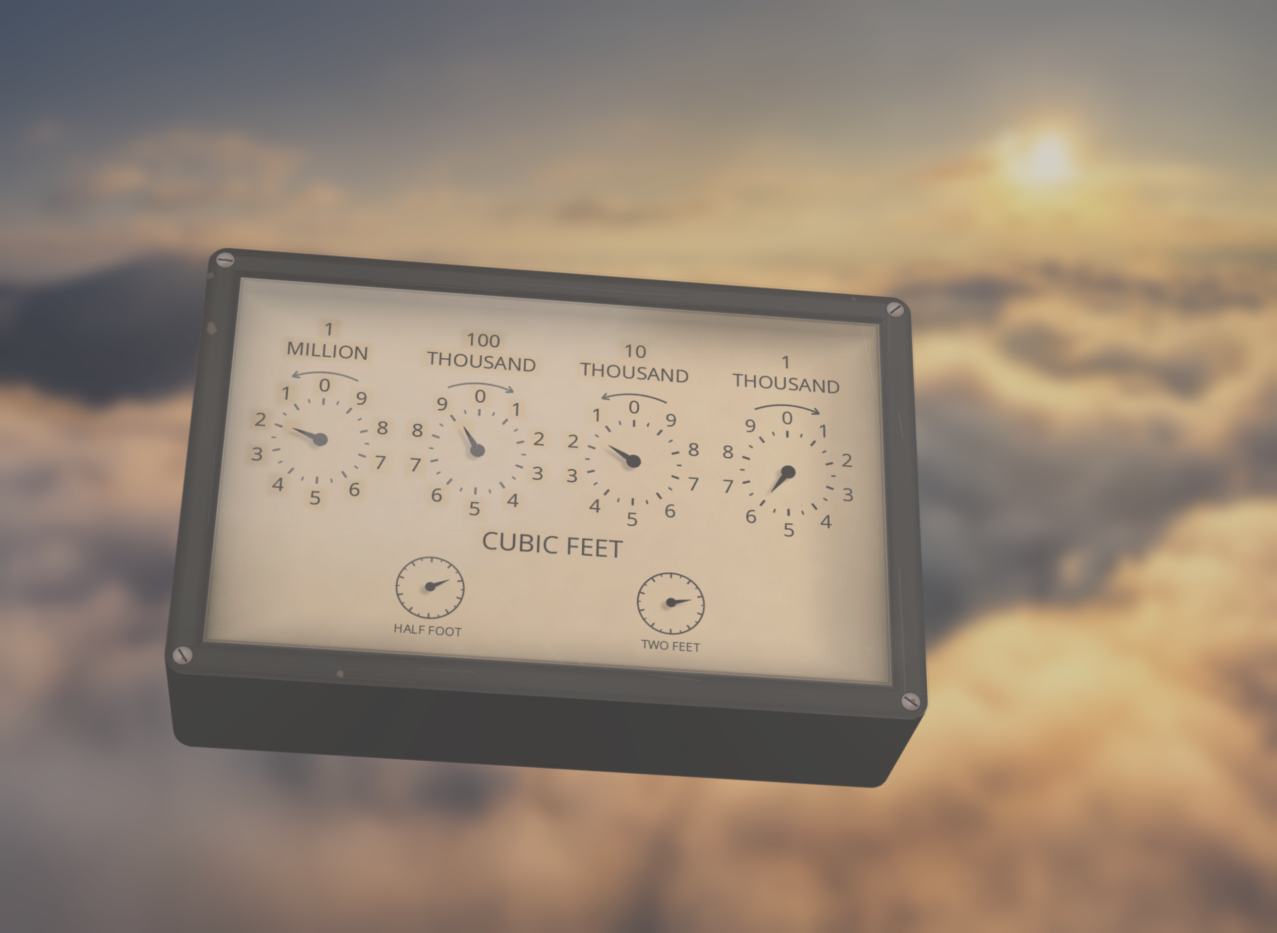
191600 ft³
